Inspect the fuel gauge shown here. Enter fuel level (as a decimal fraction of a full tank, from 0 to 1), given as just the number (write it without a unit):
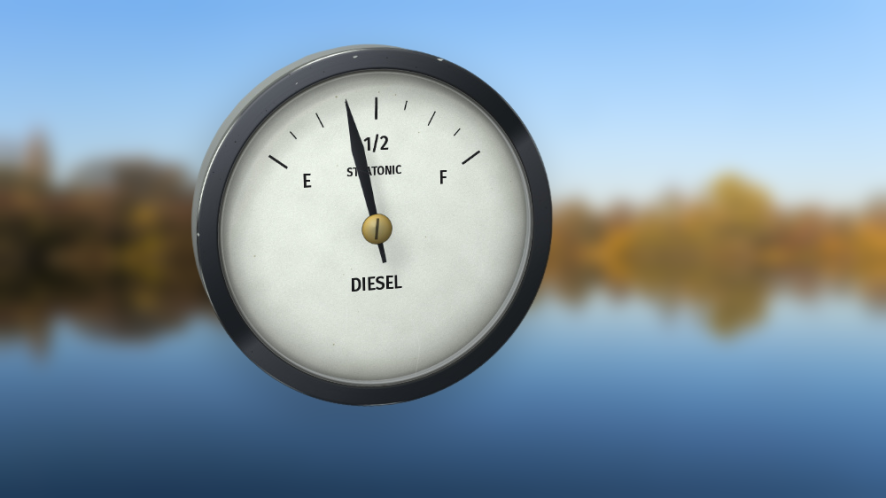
0.375
